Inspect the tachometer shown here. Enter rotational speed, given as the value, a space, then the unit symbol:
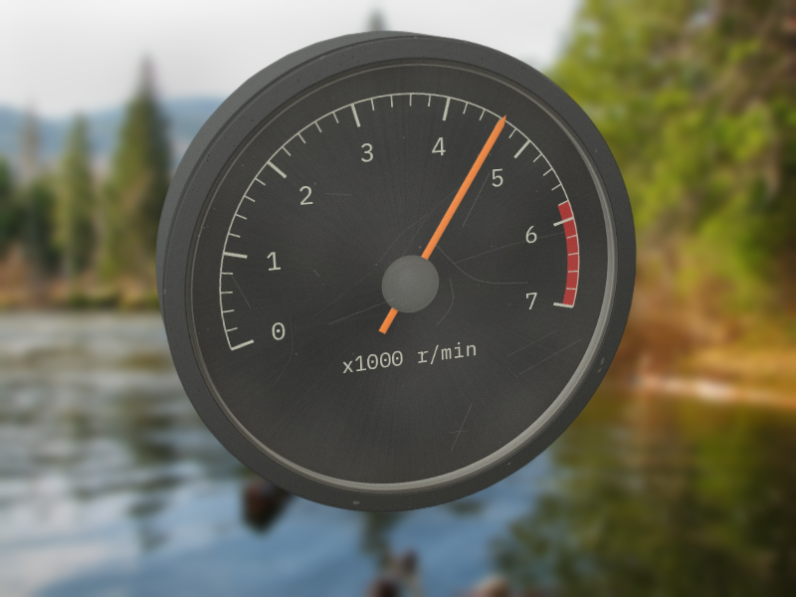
4600 rpm
